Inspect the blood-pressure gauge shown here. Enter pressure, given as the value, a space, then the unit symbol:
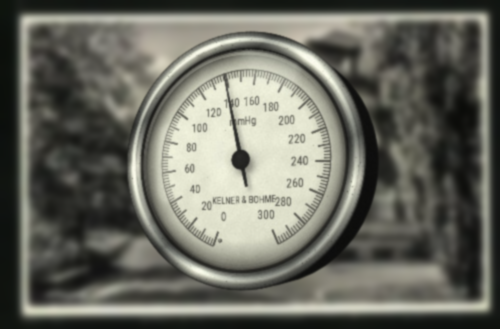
140 mmHg
